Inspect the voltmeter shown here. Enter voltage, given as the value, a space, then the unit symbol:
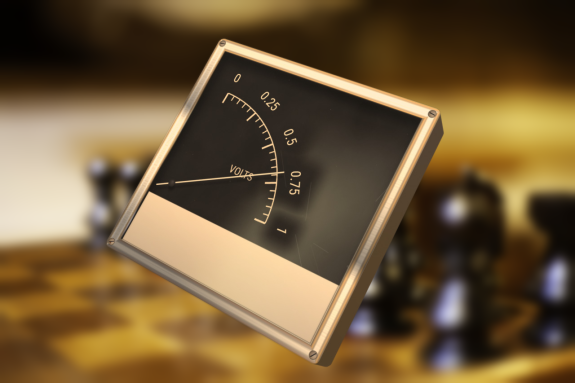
0.7 V
